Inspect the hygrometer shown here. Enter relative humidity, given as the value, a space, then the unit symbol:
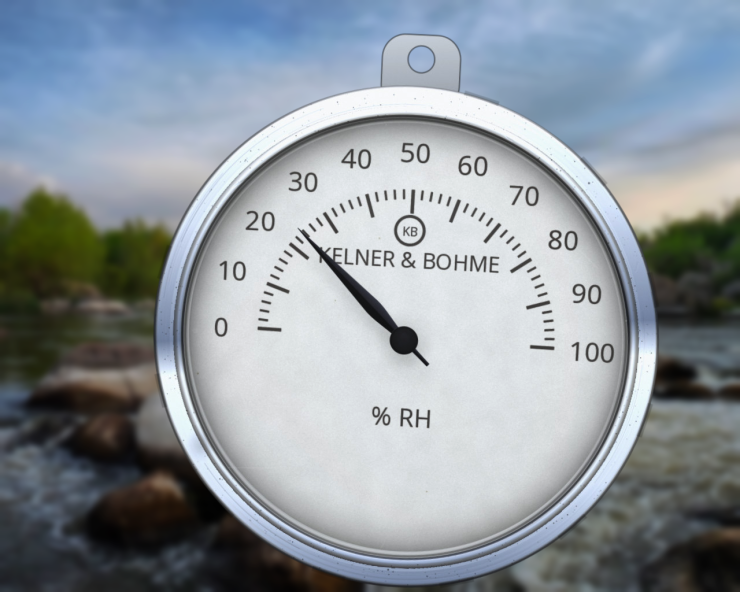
24 %
